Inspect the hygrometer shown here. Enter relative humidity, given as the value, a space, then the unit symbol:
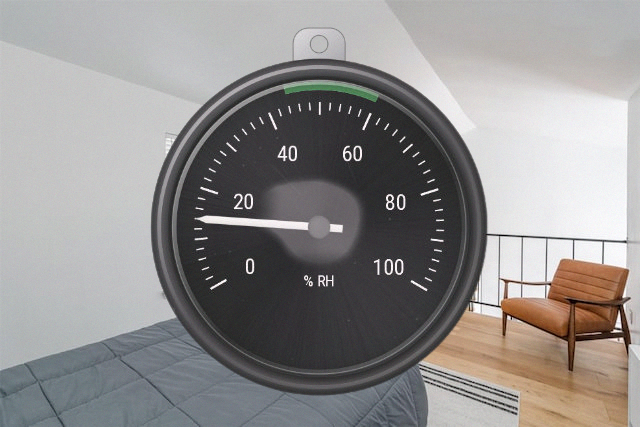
14 %
